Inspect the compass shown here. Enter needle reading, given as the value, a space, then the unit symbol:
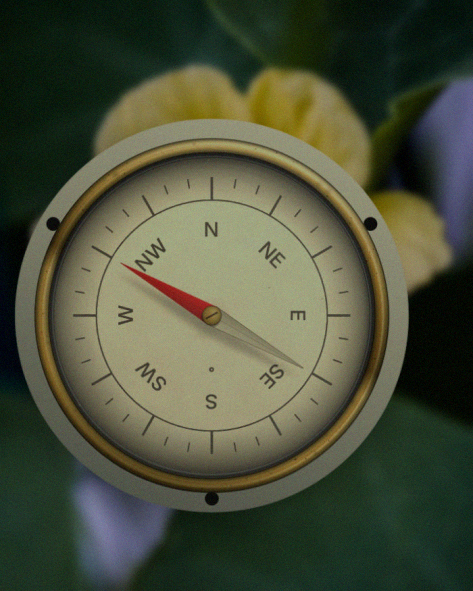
300 °
